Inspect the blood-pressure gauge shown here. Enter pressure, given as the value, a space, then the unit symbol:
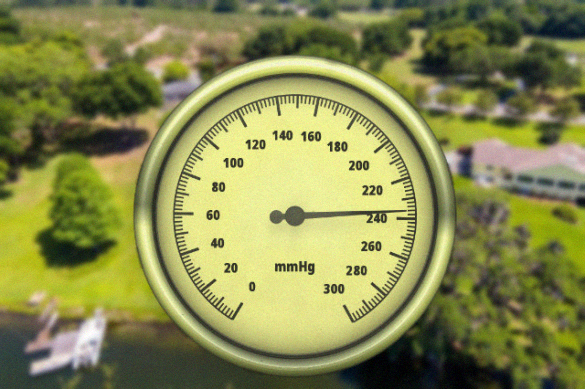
236 mmHg
